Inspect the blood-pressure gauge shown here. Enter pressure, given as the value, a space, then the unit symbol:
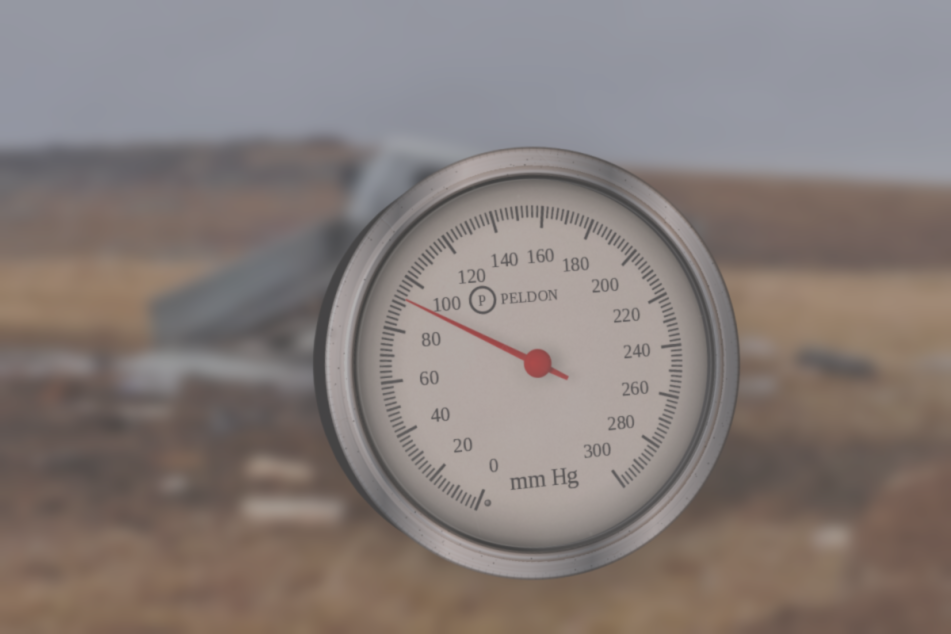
92 mmHg
